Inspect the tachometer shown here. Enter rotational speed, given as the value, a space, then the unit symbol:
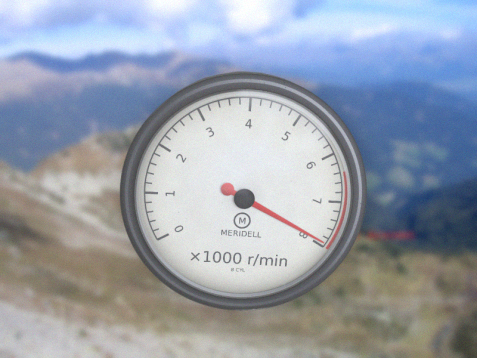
7900 rpm
